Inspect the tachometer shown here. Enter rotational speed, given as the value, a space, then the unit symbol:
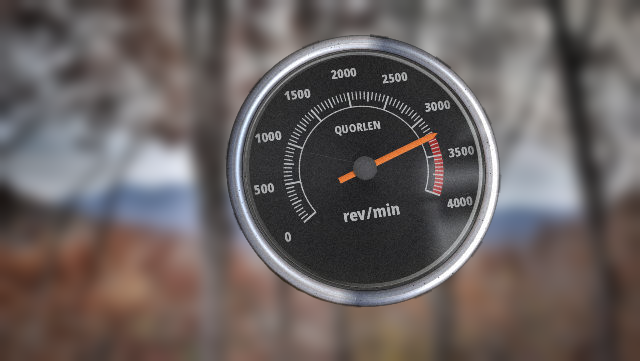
3250 rpm
